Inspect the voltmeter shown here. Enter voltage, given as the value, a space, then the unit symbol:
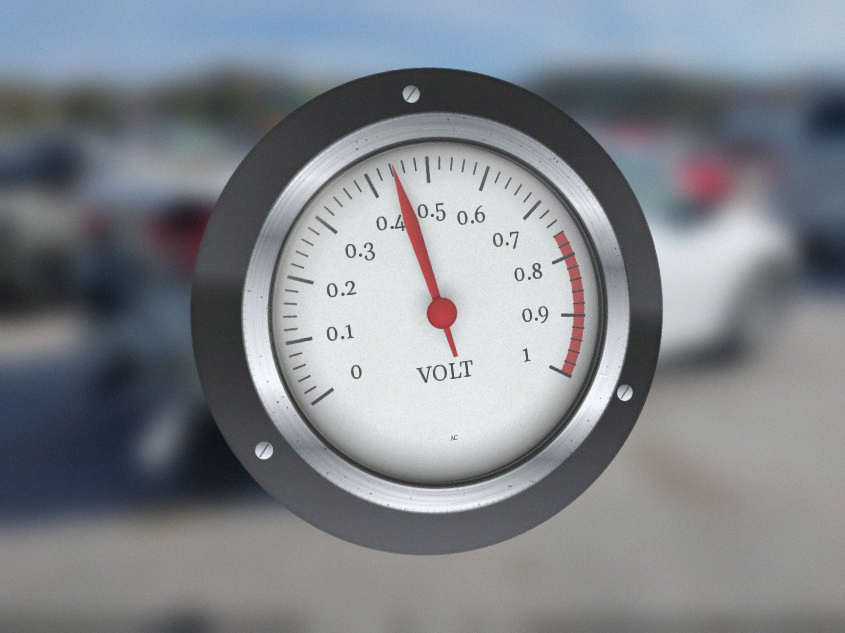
0.44 V
